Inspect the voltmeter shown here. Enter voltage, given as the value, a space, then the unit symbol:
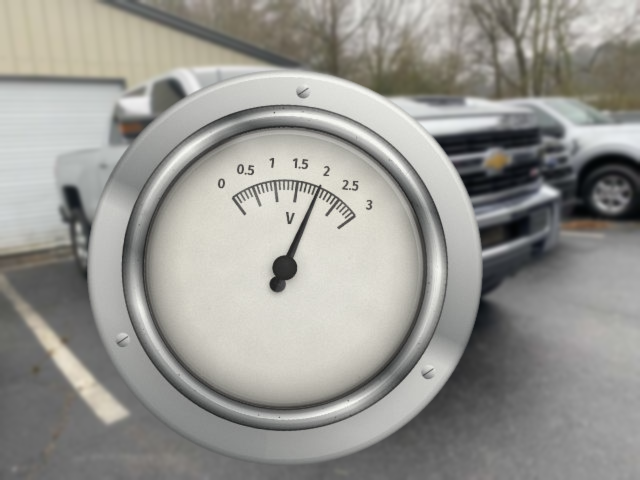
2 V
